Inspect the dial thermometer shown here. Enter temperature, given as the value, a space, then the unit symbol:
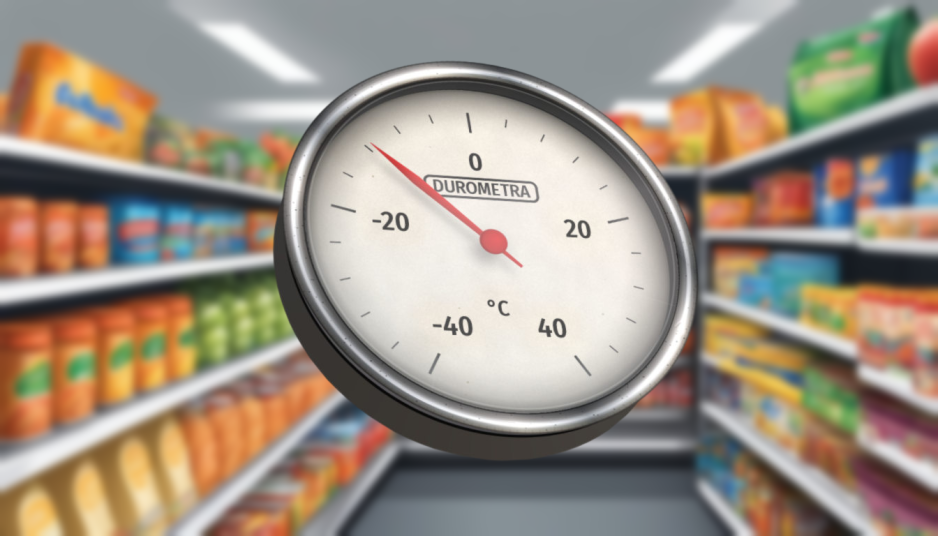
-12 °C
